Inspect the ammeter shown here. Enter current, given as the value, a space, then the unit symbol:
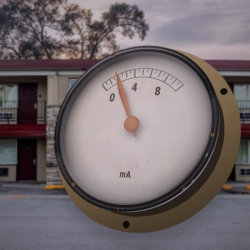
2 mA
